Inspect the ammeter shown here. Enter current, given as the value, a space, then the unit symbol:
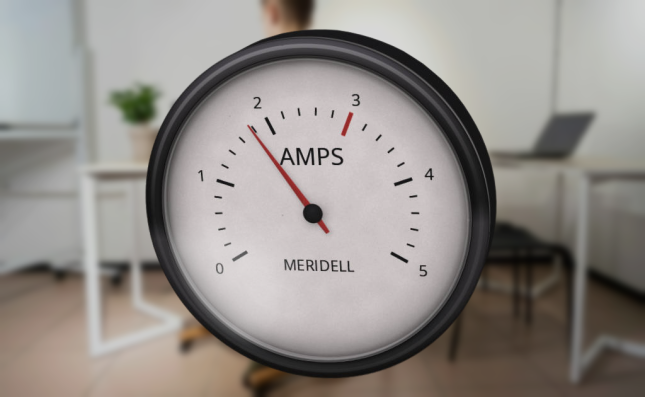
1.8 A
